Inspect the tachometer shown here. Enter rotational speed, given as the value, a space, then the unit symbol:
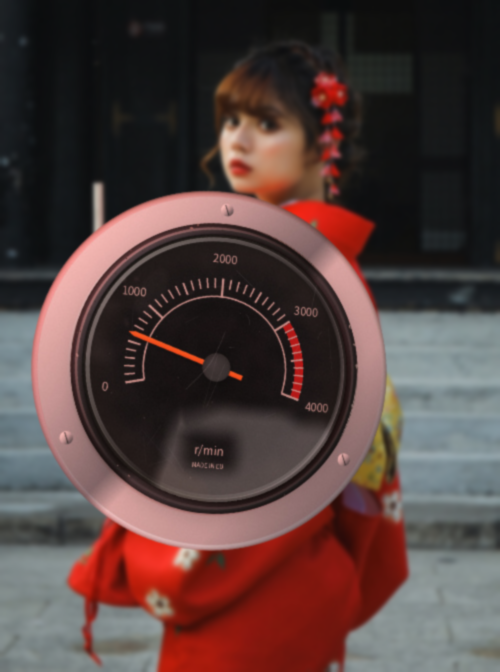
600 rpm
